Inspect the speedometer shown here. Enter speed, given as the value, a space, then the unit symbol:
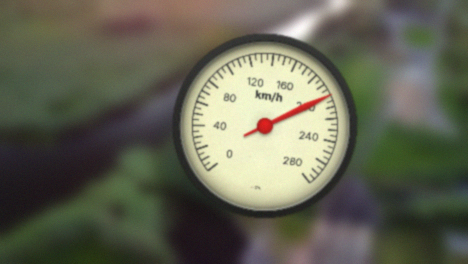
200 km/h
